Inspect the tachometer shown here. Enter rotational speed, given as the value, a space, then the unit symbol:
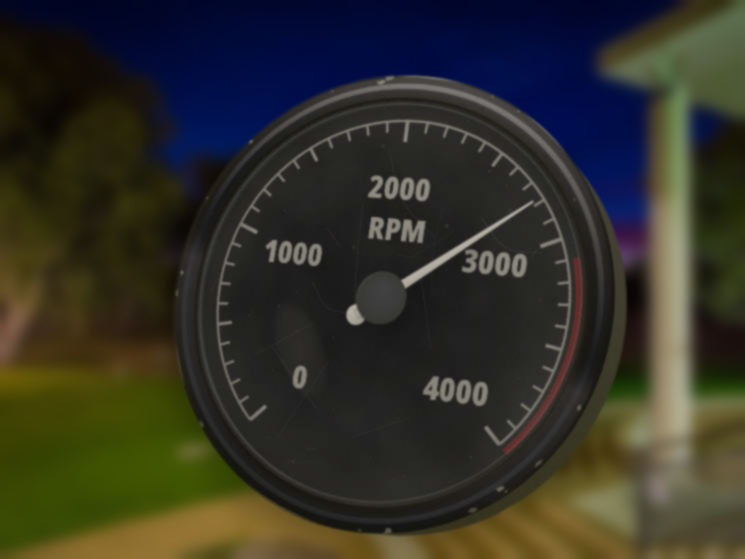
2800 rpm
